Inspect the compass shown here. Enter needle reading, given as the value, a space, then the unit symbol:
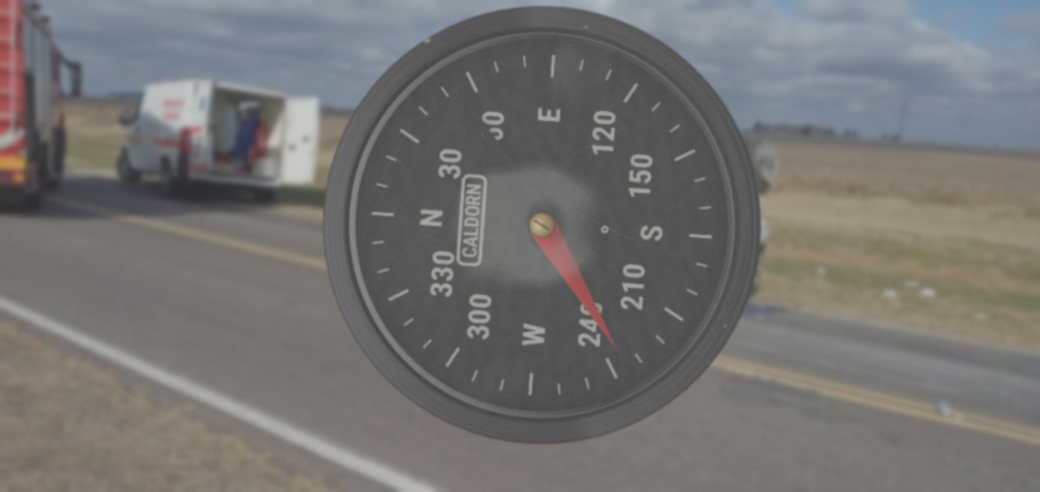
235 °
